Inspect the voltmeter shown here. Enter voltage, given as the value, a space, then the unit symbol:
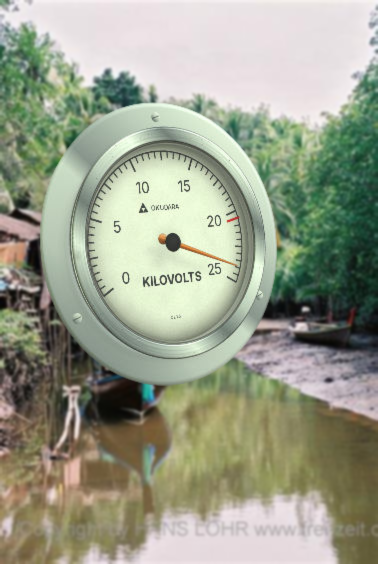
24 kV
